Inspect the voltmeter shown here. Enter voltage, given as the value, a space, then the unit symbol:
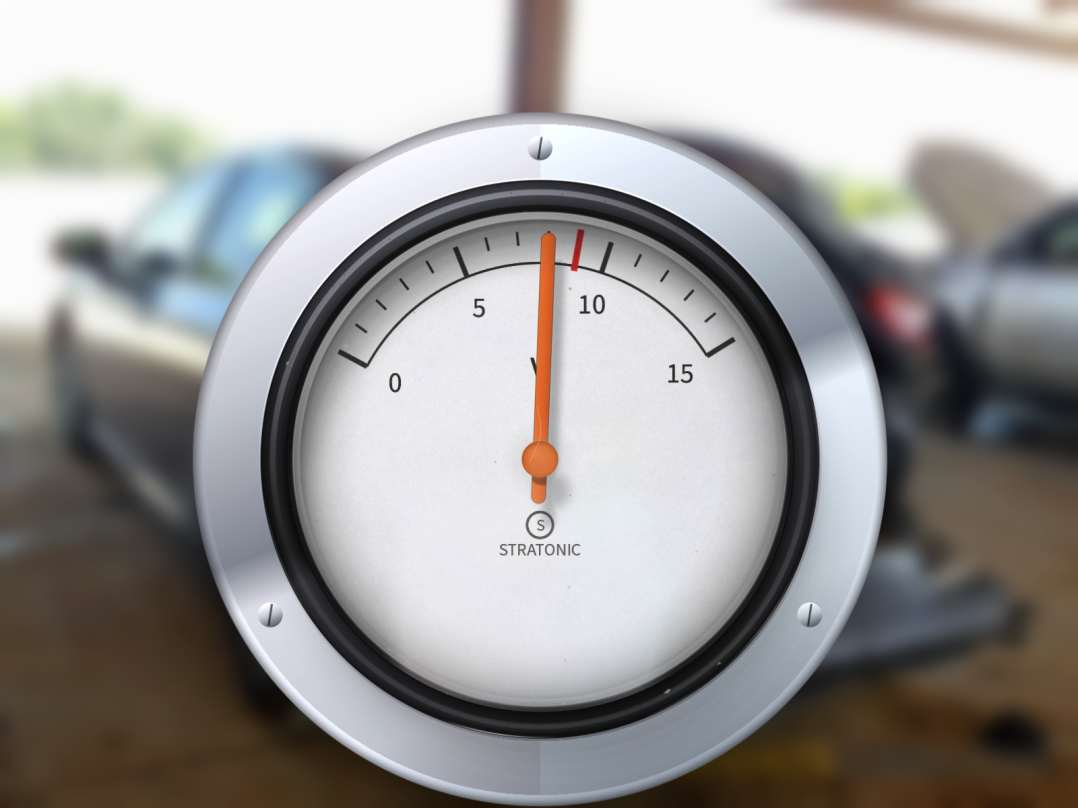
8 V
